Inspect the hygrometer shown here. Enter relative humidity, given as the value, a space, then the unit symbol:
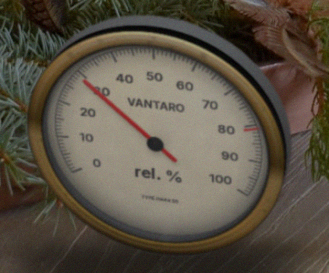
30 %
